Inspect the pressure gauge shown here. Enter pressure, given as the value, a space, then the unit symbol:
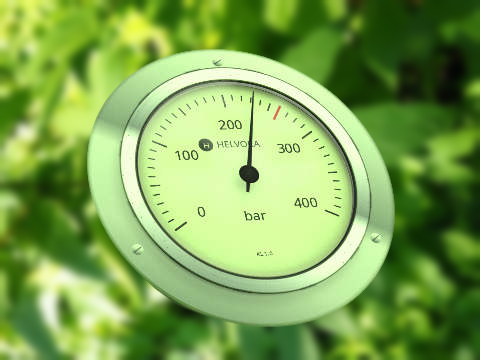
230 bar
